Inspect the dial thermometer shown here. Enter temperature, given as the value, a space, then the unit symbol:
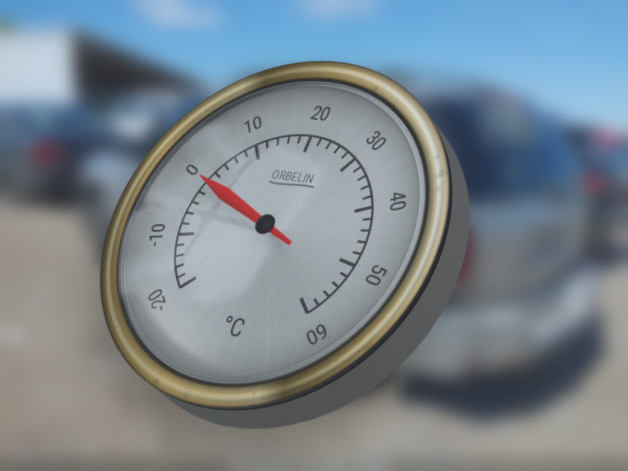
0 °C
